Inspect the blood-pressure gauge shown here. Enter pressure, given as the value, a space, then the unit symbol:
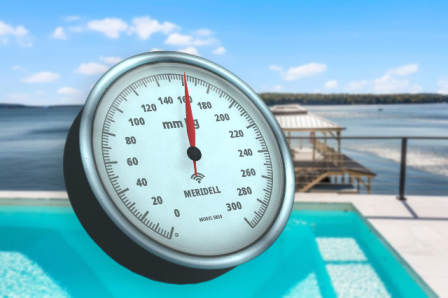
160 mmHg
